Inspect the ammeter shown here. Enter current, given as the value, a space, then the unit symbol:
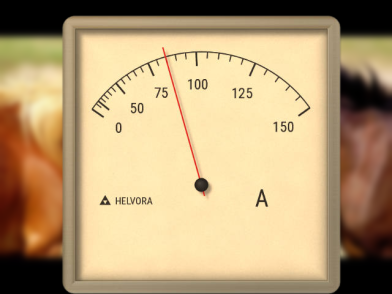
85 A
